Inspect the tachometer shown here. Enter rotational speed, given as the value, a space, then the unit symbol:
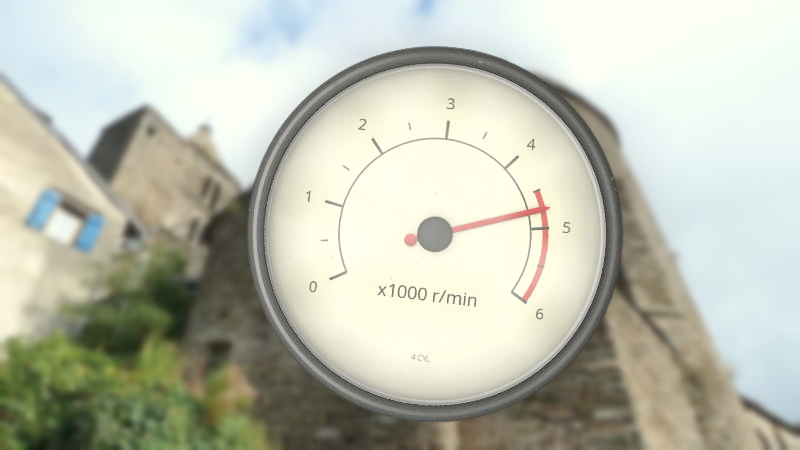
4750 rpm
